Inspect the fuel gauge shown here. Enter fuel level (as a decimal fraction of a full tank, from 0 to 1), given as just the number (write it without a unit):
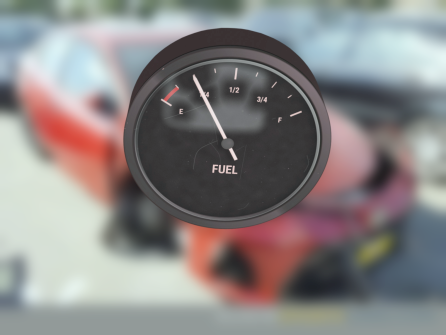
0.25
